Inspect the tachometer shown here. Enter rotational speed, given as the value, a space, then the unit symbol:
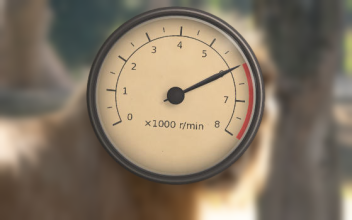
6000 rpm
